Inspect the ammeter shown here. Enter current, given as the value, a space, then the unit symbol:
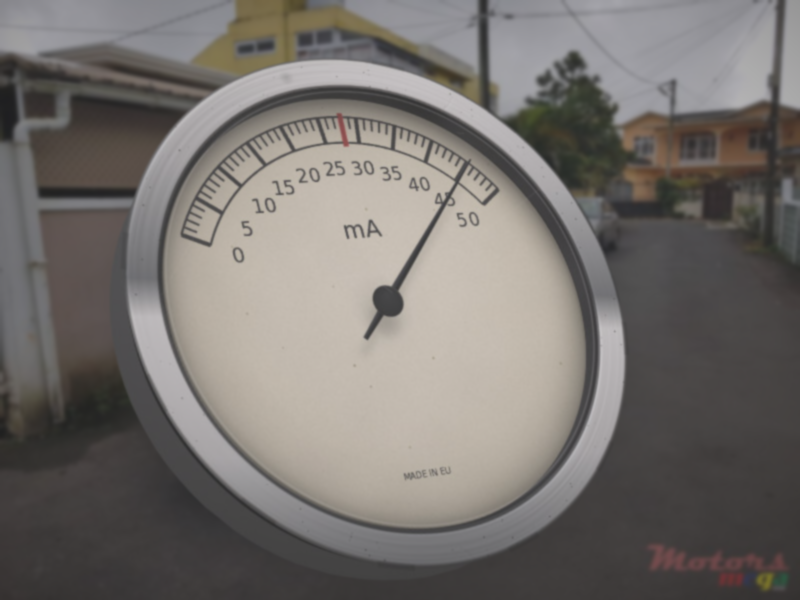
45 mA
